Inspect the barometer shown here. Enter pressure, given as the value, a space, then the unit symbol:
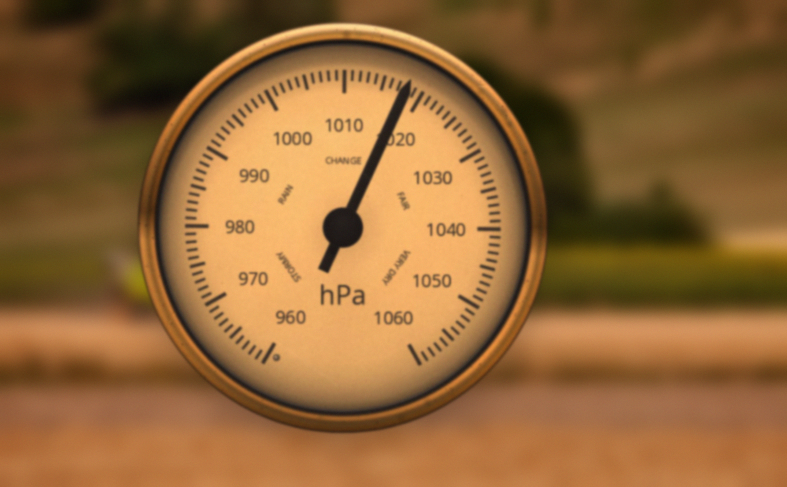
1018 hPa
